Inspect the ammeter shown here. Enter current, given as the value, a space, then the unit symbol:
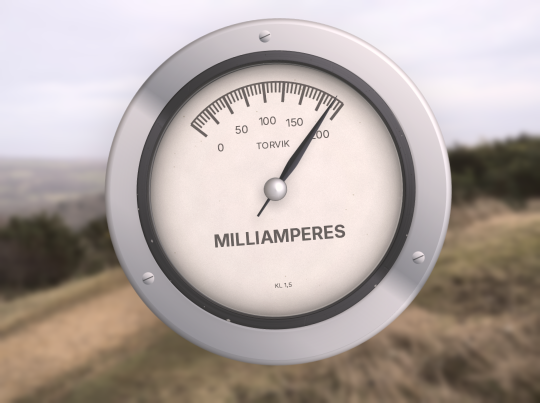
190 mA
